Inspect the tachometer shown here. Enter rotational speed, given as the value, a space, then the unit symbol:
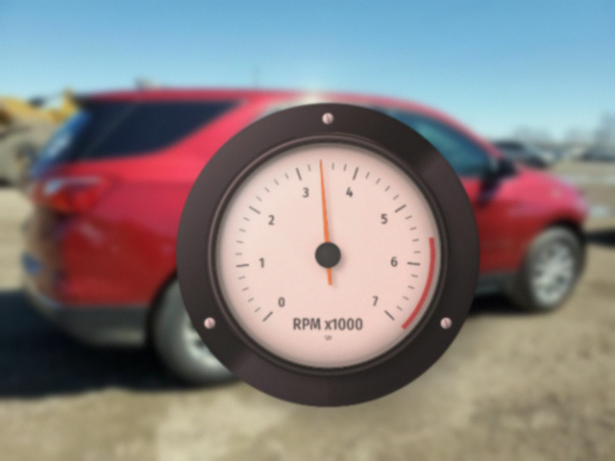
3400 rpm
